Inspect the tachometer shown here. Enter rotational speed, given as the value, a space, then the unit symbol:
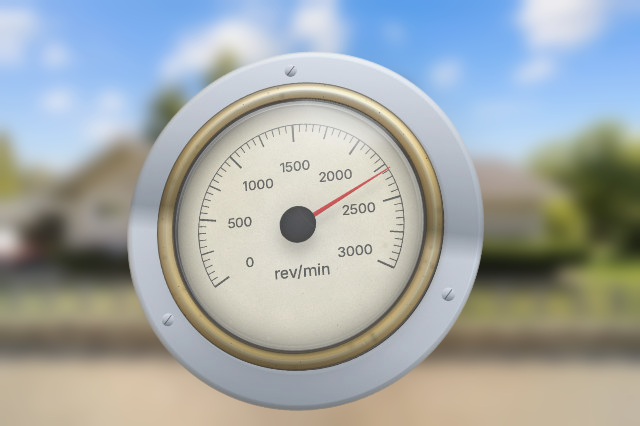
2300 rpm
